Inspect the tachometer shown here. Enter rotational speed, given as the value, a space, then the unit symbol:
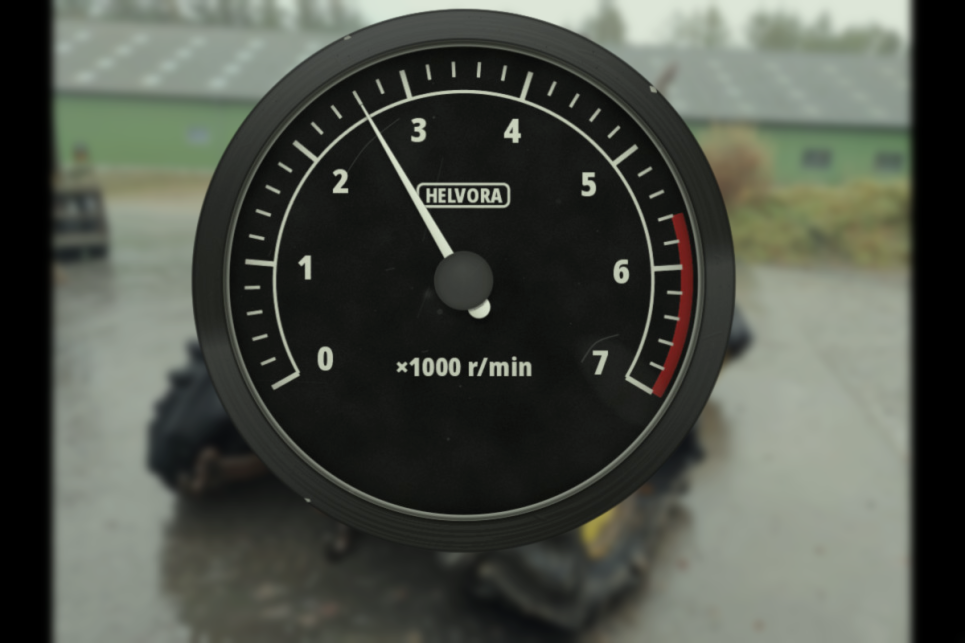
2600 rpm
